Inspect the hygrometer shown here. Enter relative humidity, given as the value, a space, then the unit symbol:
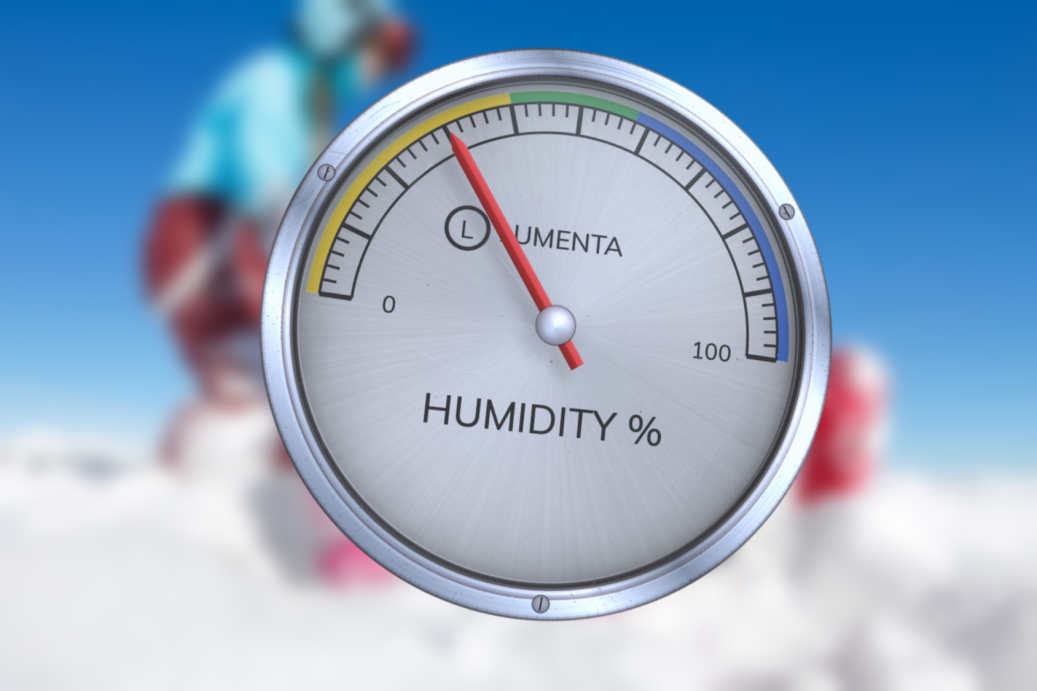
30 %
